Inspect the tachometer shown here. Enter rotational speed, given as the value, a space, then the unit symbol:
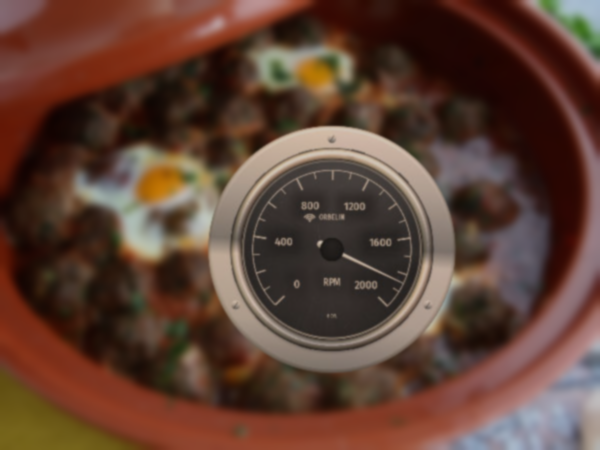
1850 rpm
